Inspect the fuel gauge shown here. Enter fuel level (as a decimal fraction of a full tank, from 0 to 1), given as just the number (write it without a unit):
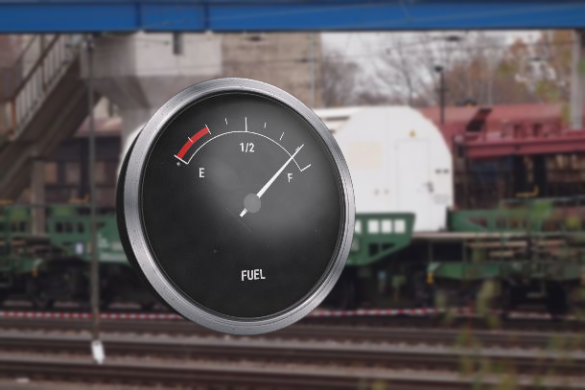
0.875
